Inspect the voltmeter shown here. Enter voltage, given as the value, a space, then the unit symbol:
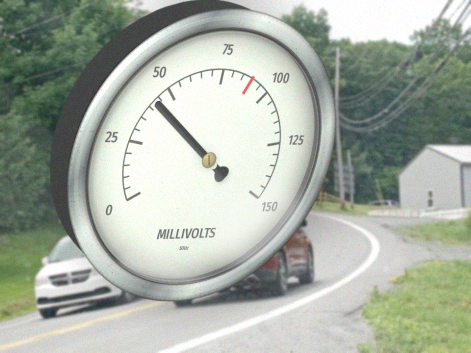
42.5 mV
